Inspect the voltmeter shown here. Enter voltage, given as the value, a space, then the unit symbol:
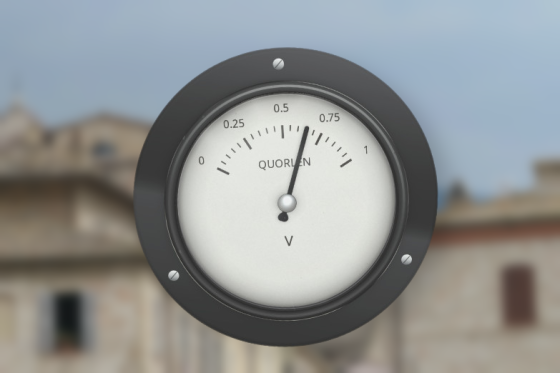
0.65 V
